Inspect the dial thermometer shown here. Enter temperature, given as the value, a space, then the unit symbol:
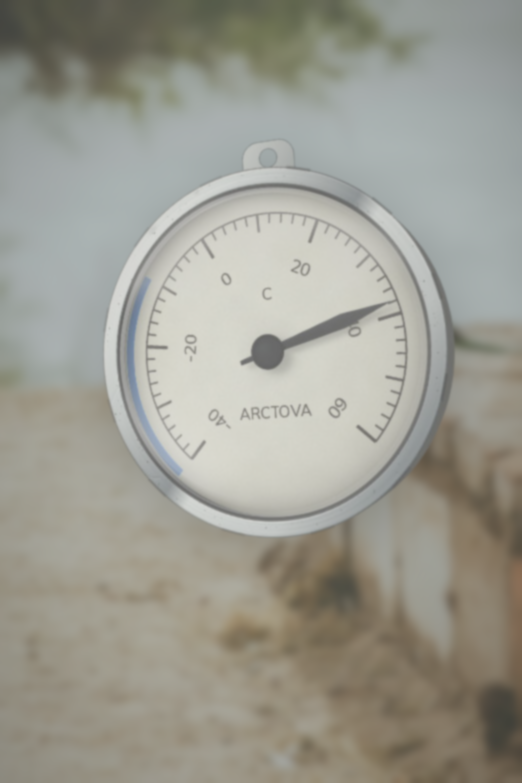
38 °C
